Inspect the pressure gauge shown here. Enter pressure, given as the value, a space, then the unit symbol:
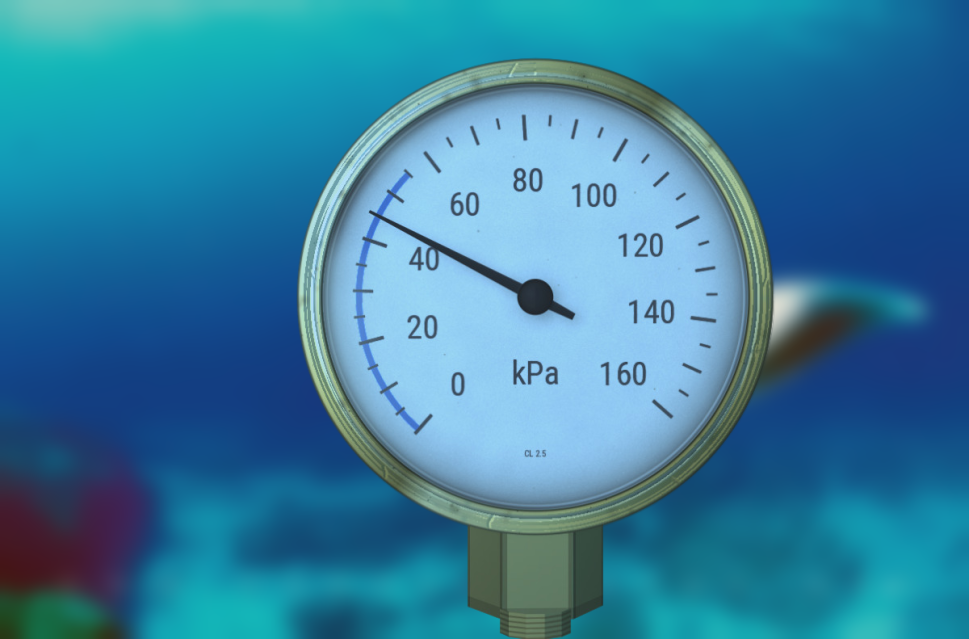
45 kPa
